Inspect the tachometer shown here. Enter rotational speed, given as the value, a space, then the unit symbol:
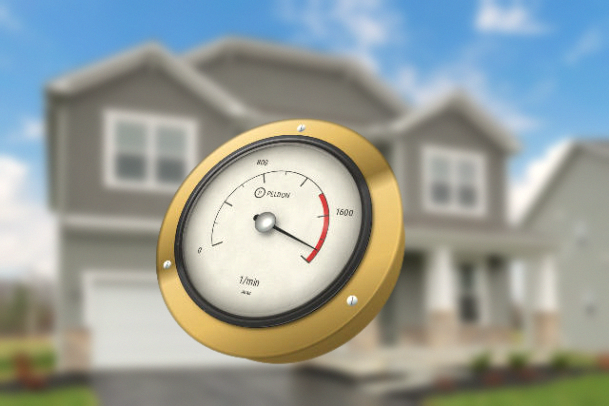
1900 rpm
